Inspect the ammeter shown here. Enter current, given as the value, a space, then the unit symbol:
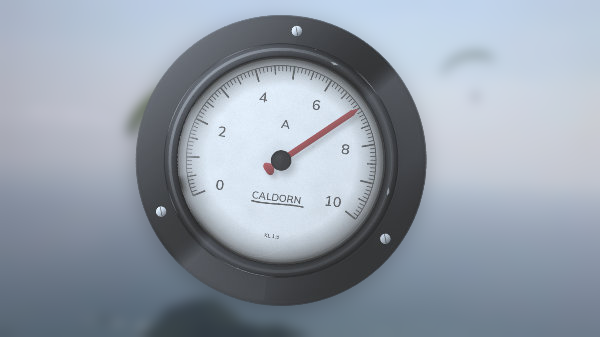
7 A
